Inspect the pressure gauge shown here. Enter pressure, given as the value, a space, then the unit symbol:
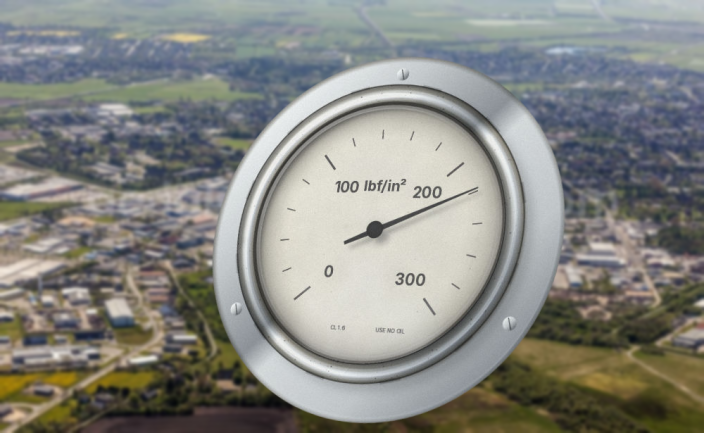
220 psi
